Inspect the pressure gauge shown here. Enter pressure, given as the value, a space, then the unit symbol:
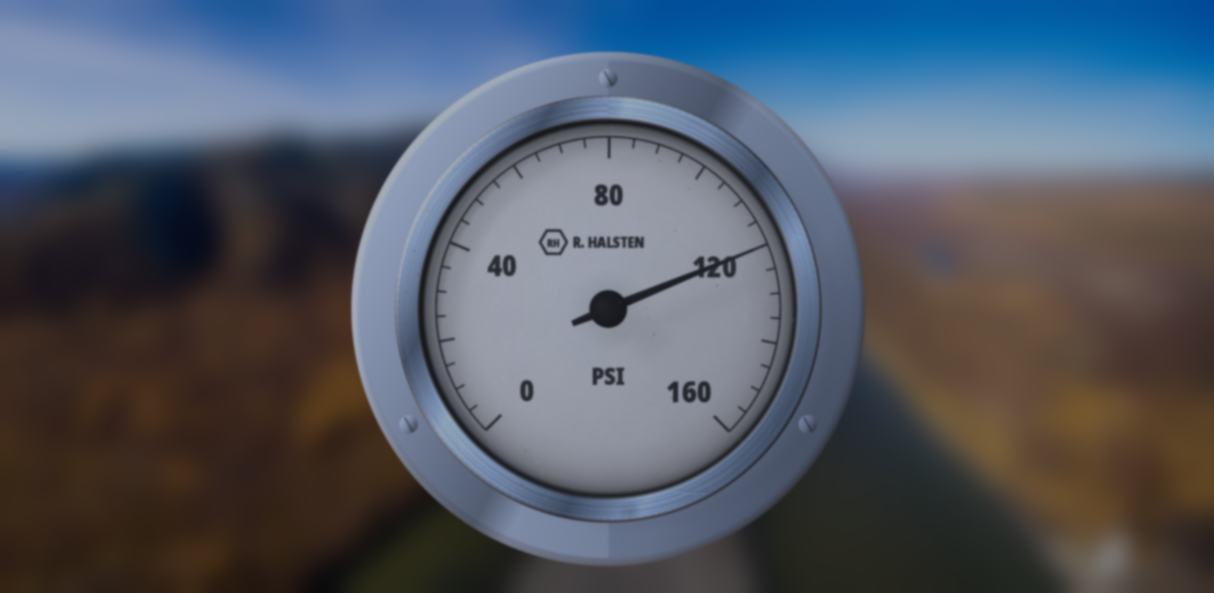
120 psi
